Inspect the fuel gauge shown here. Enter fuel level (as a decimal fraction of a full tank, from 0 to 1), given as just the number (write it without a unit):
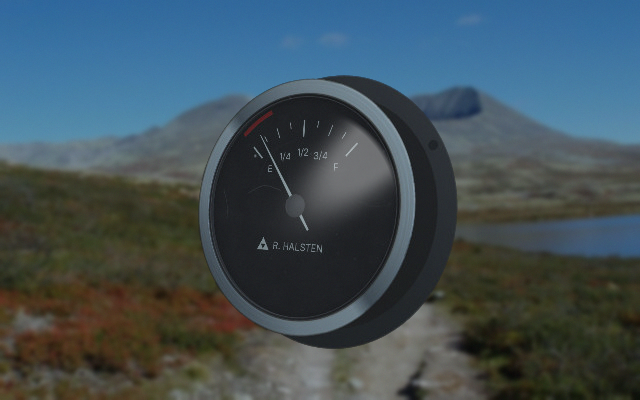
0.125
